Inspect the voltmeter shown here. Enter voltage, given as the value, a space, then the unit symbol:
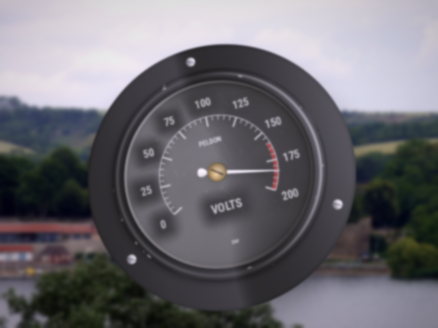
185 V
